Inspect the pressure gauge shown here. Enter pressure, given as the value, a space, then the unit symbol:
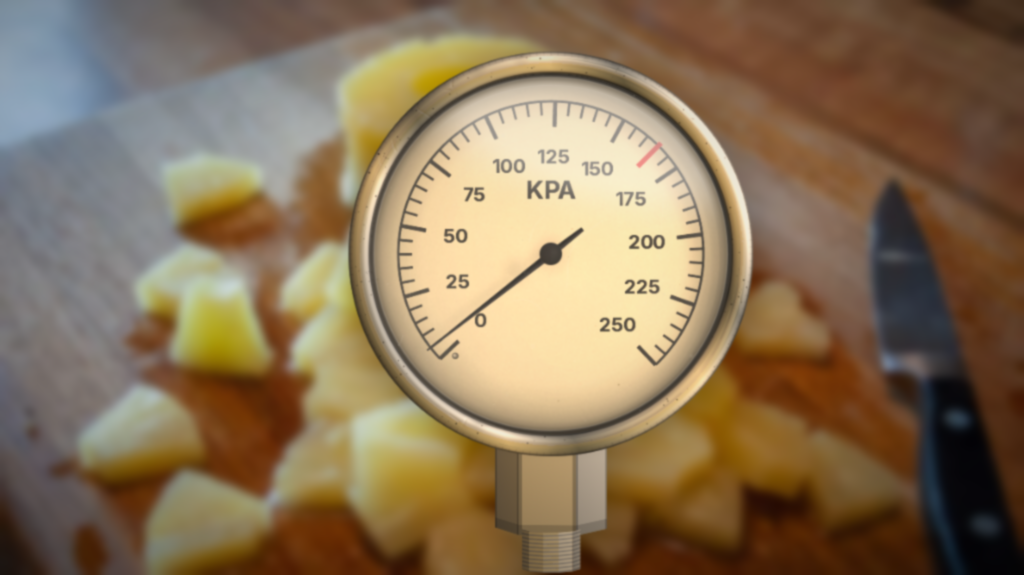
5 kPa
